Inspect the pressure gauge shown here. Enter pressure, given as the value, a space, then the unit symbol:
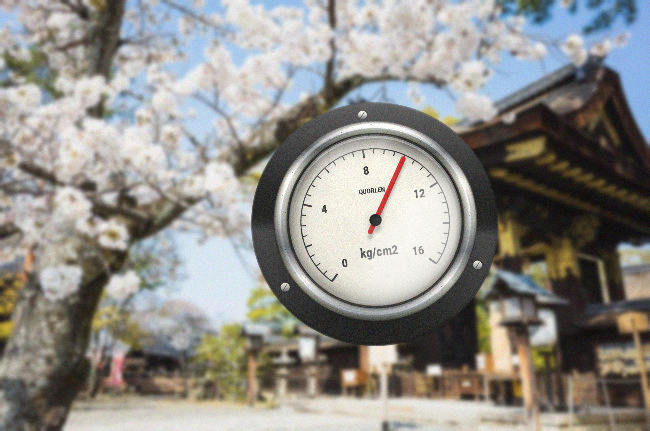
10 kg/cm²
